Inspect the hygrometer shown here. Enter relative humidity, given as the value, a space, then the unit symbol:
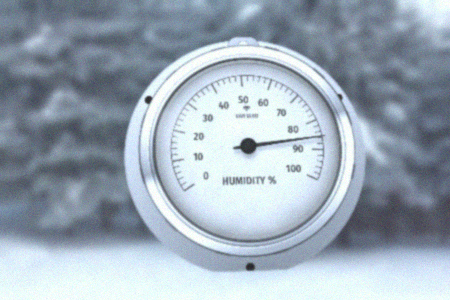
86 %
